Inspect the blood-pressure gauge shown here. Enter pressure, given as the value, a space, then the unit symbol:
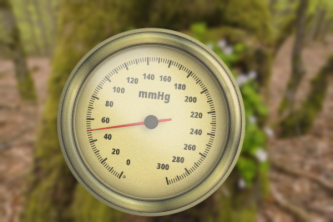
50 mmHg
